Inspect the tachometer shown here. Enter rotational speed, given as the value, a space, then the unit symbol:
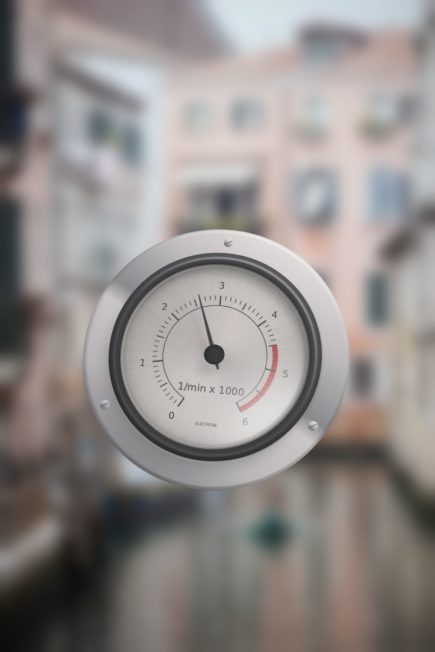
2600 rpm
